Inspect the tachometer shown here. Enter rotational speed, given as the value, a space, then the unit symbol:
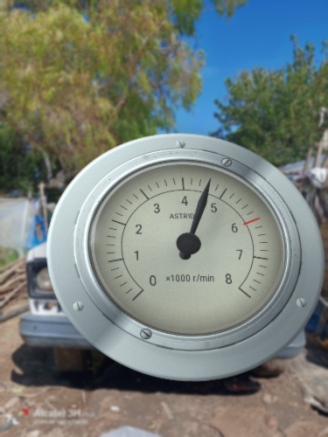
4600 rpm
